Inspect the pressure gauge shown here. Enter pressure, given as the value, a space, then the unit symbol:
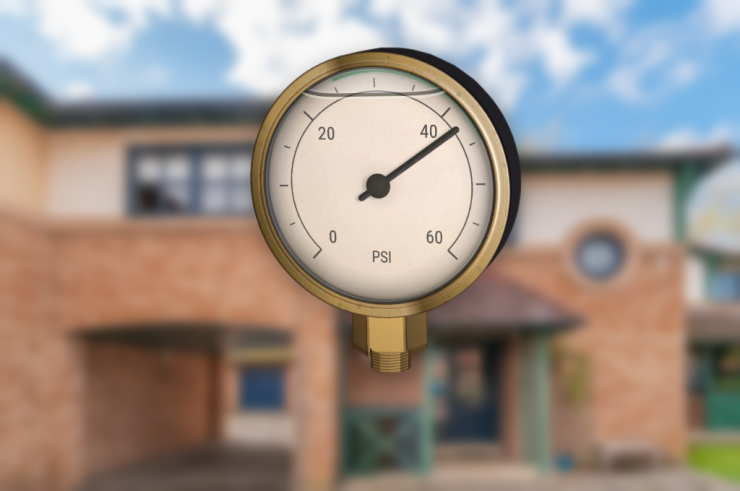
42.5 psi
